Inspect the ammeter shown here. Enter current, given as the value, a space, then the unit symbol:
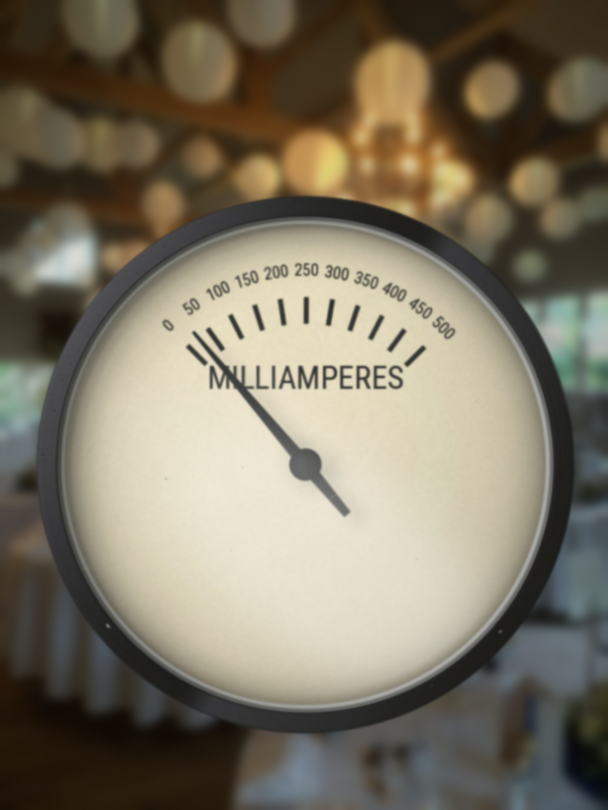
25 mA
